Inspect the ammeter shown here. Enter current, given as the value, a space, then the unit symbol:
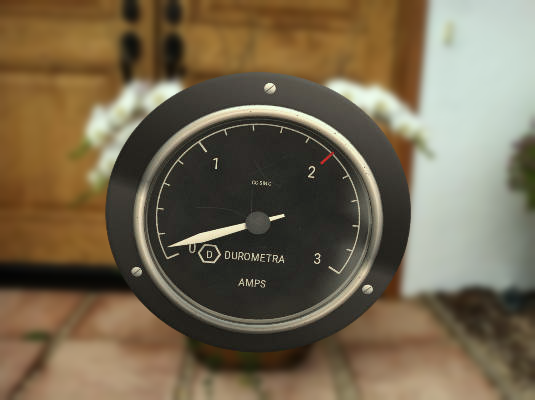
0.1 A
